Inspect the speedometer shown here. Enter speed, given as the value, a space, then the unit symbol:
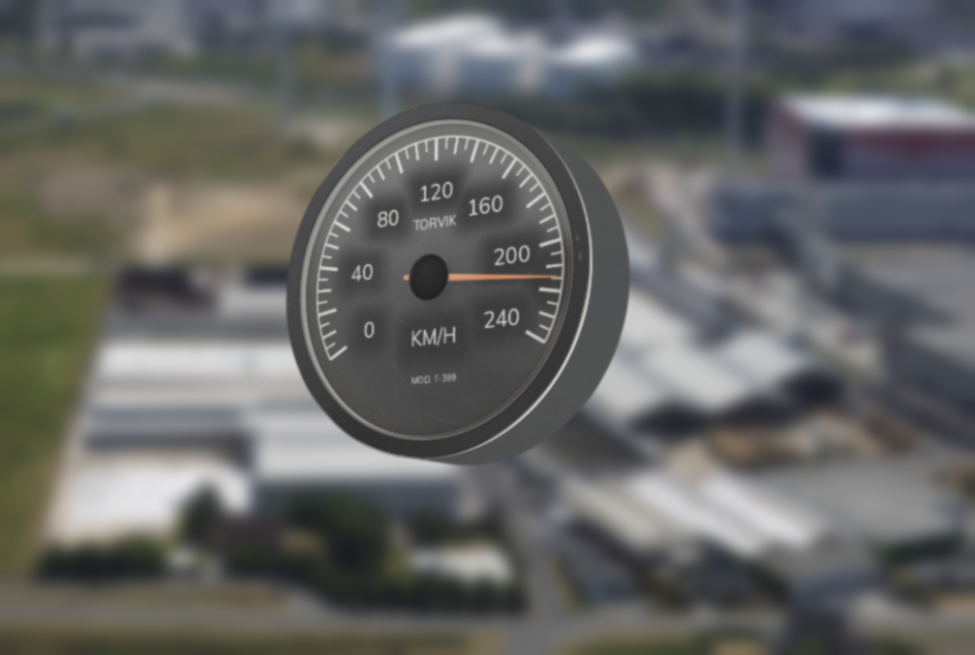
215 km/h
